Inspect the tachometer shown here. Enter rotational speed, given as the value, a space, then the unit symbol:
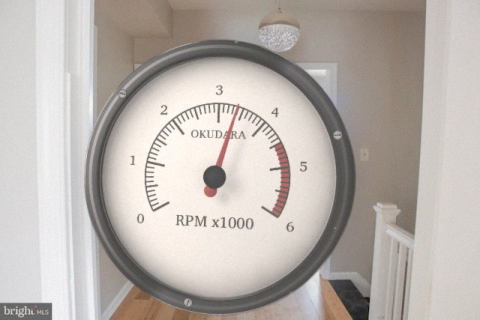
3400 rpm
